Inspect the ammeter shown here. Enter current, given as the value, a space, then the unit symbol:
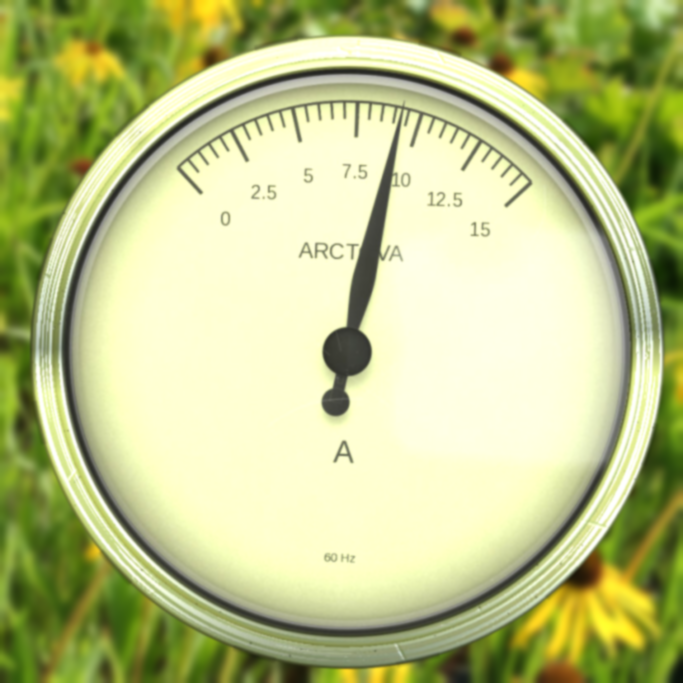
9.25 A
